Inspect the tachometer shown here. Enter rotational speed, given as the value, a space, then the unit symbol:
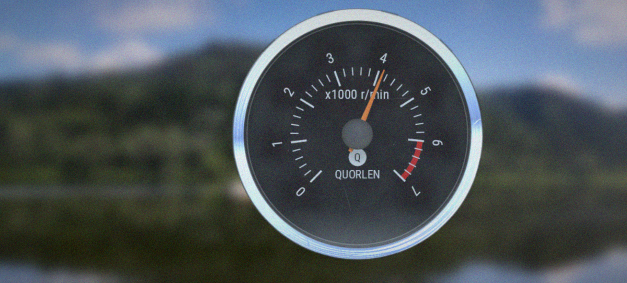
4100 rpm
